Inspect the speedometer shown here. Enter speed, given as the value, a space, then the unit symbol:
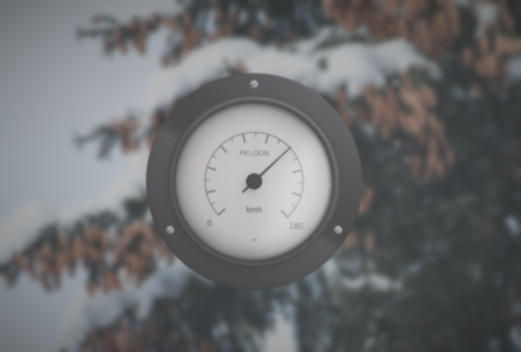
120 km/h
